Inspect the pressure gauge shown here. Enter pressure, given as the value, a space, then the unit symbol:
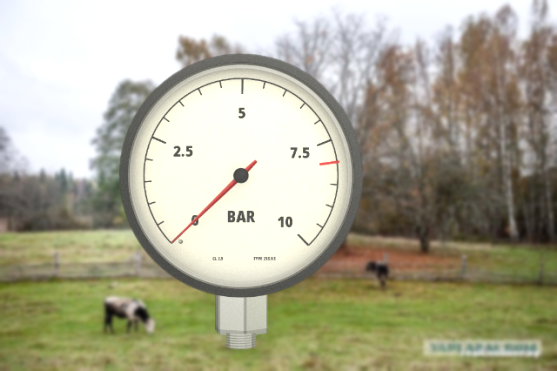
0 bar
